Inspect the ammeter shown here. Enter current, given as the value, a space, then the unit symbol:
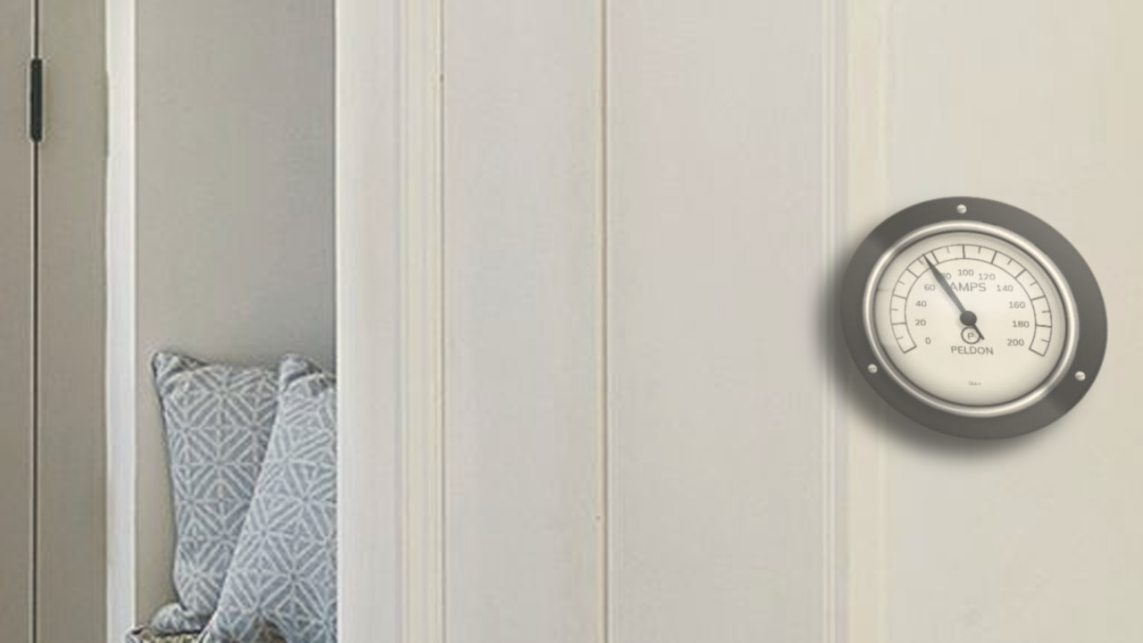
75 A
